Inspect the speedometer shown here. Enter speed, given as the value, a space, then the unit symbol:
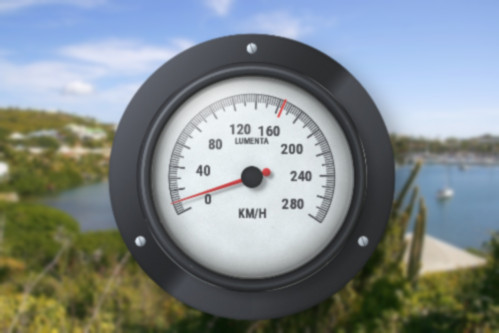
10 km/h
